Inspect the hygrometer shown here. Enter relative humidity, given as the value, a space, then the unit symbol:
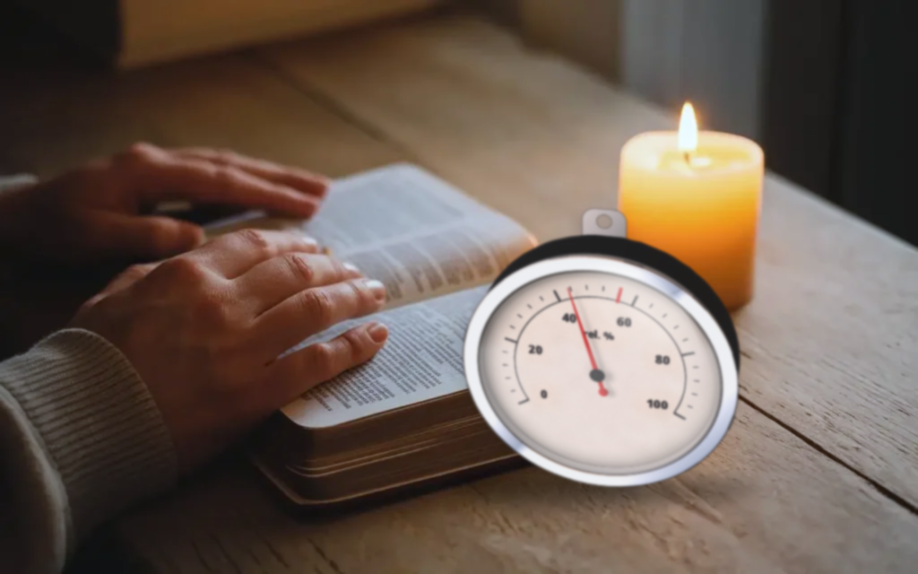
44 %
